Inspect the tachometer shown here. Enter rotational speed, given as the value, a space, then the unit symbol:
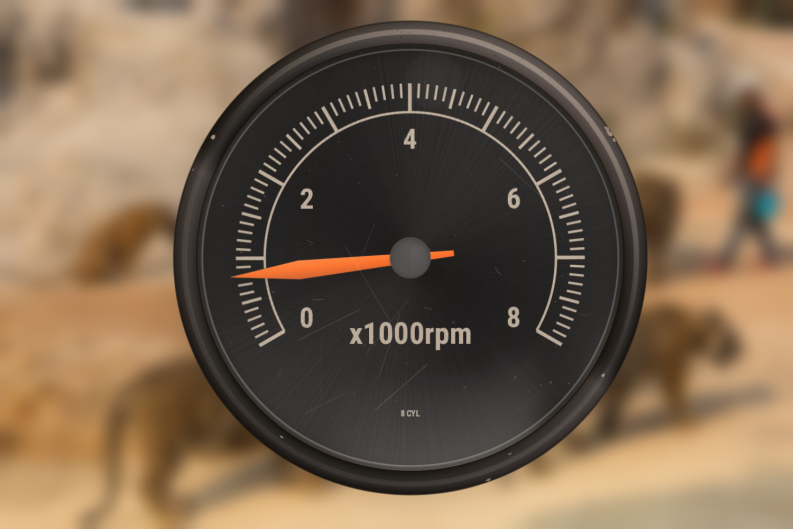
800 rpm
